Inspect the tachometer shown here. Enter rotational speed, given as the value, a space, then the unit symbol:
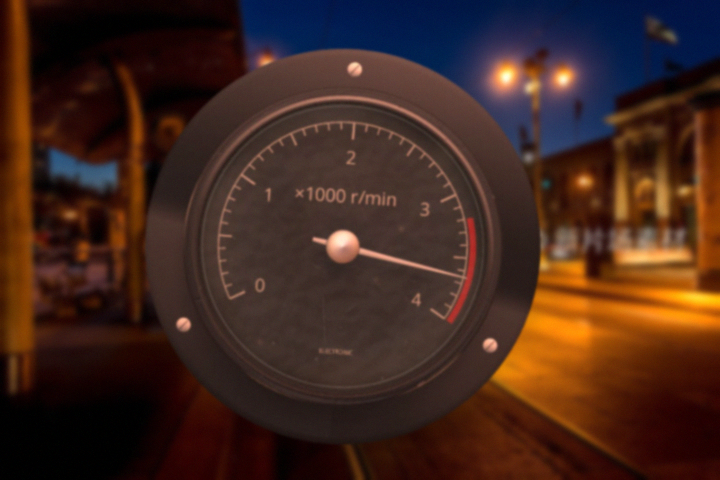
3650 rpm
